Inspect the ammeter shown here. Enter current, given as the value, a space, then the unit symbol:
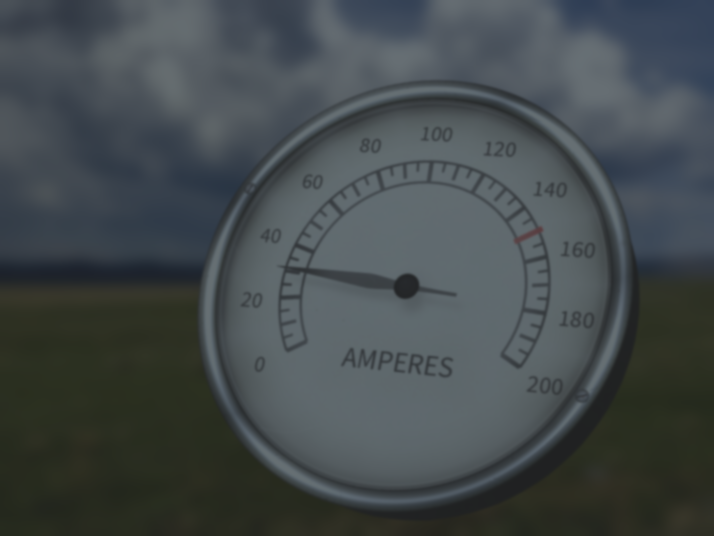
30 A
